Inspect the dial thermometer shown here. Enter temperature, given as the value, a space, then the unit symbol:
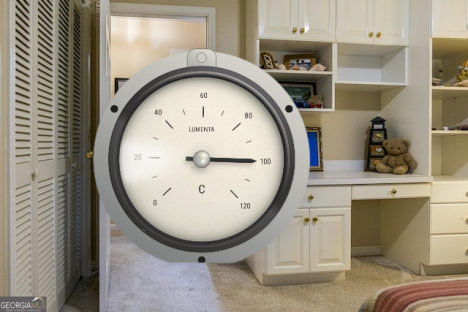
100 °C
